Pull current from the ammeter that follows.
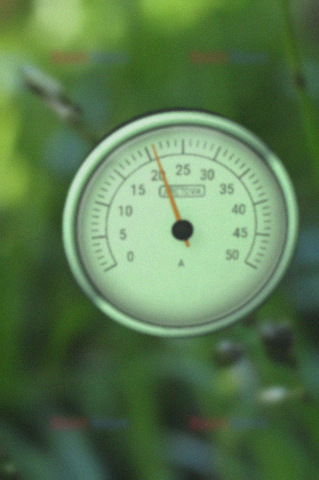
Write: 21 A
